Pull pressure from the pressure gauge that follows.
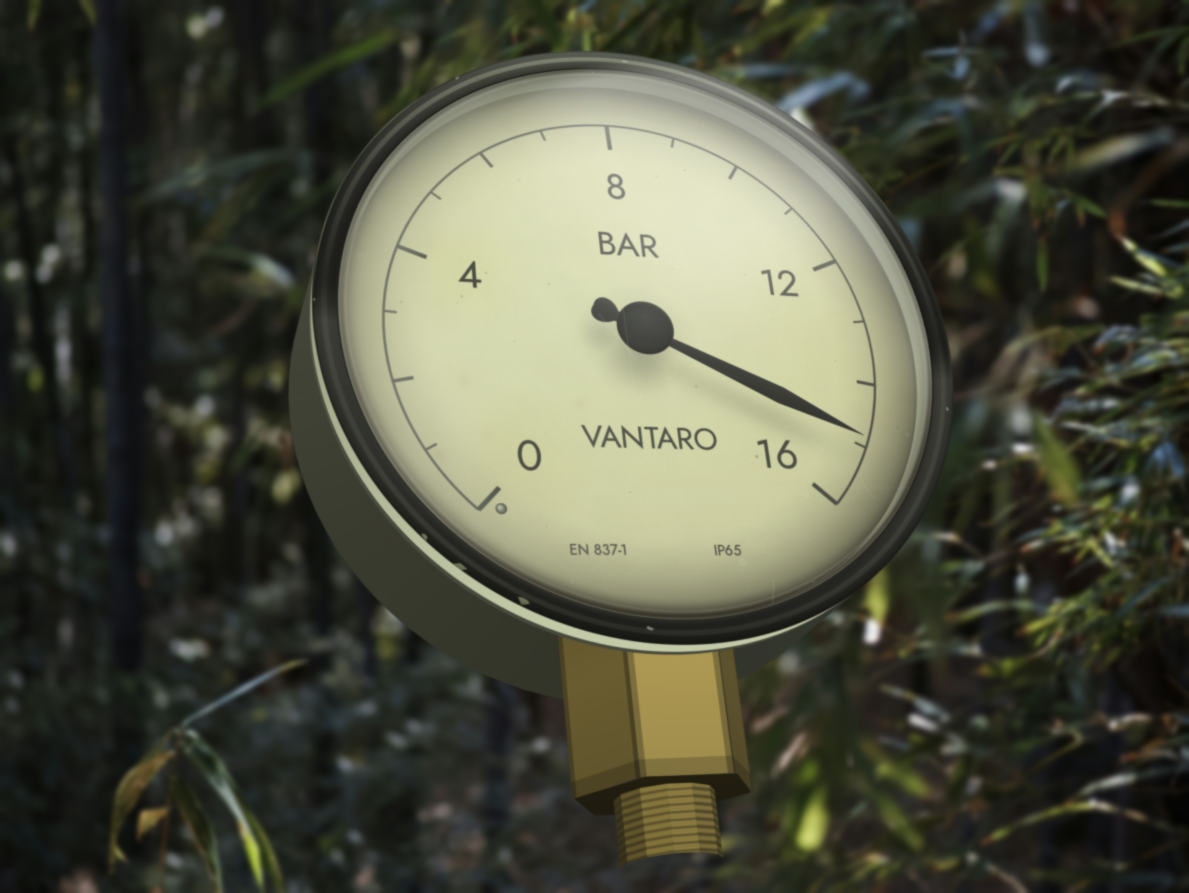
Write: 15 bar
